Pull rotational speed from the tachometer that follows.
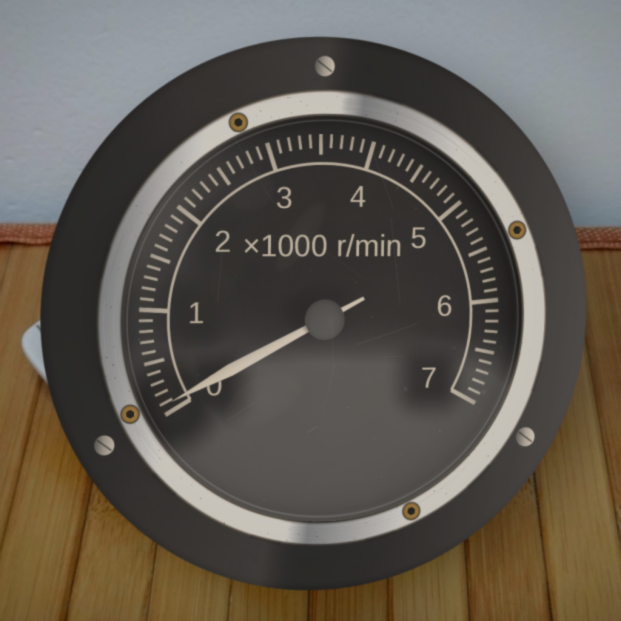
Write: 100 rpm
